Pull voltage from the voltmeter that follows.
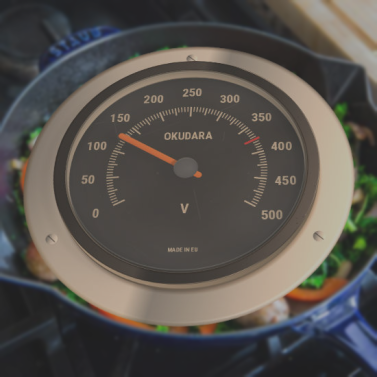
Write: 125 V
